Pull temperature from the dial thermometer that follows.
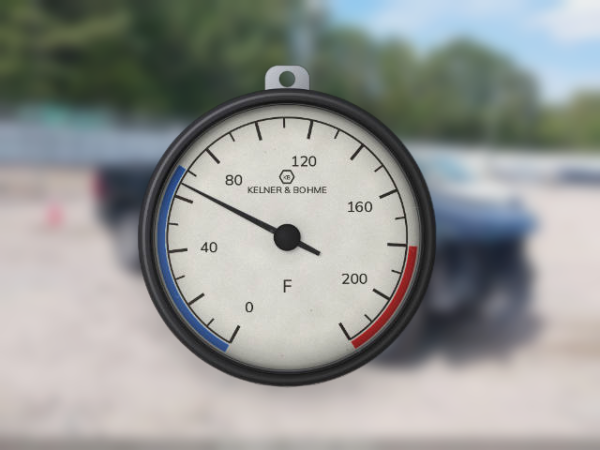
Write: 65 °F
